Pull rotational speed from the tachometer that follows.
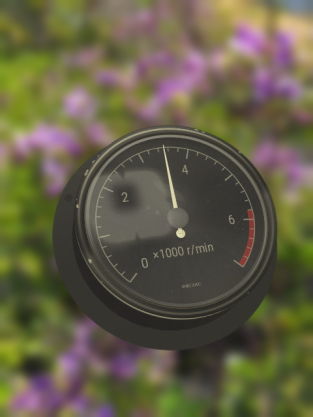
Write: 3500 rpm
